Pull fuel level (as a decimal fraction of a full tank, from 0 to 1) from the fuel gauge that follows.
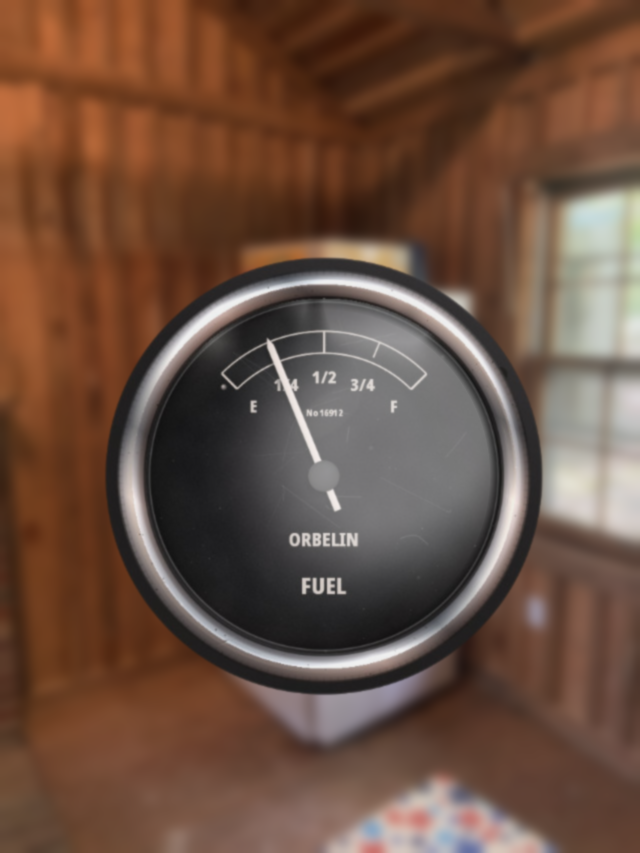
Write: 0.25
